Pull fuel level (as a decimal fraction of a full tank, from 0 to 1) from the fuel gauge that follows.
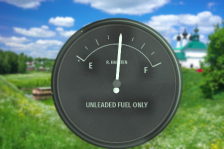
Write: 0.5
